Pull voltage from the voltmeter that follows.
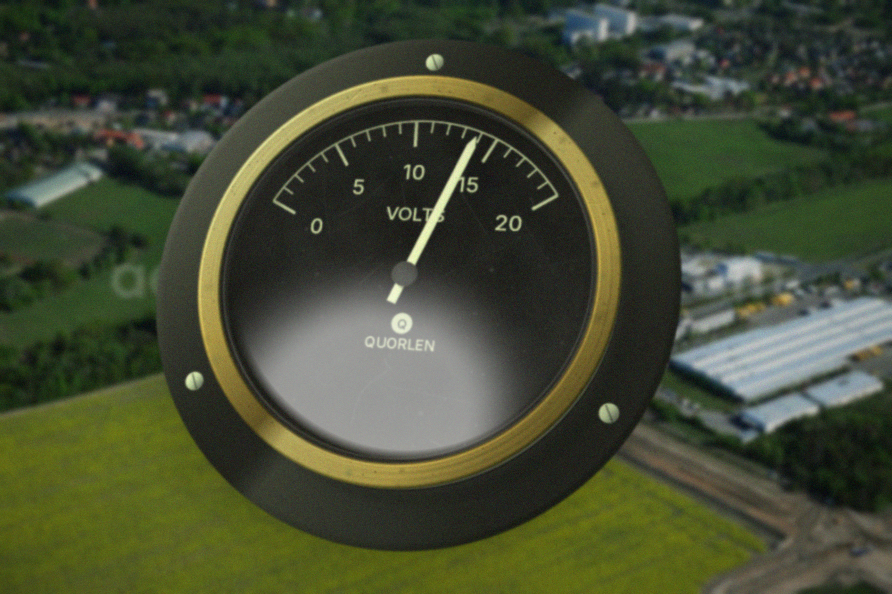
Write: 14 V
